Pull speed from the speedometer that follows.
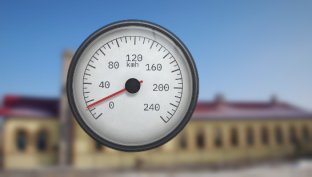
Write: 15 km/h
